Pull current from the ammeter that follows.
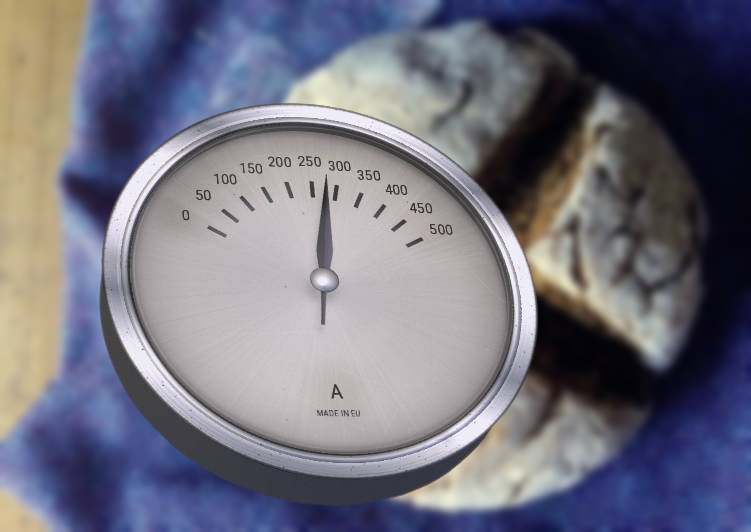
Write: 275 A
